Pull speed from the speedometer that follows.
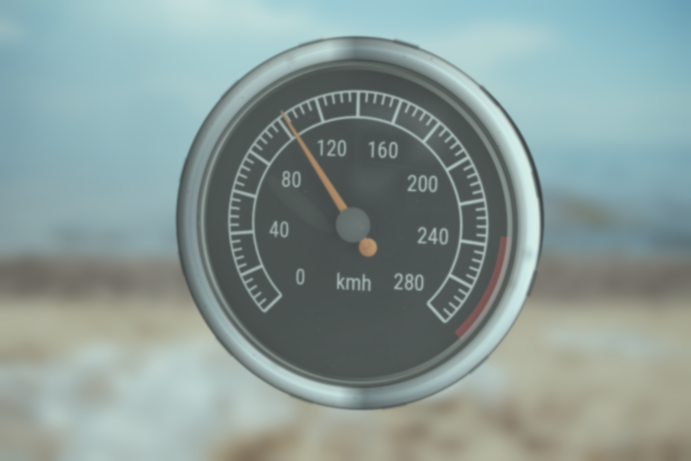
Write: 104 km/h
